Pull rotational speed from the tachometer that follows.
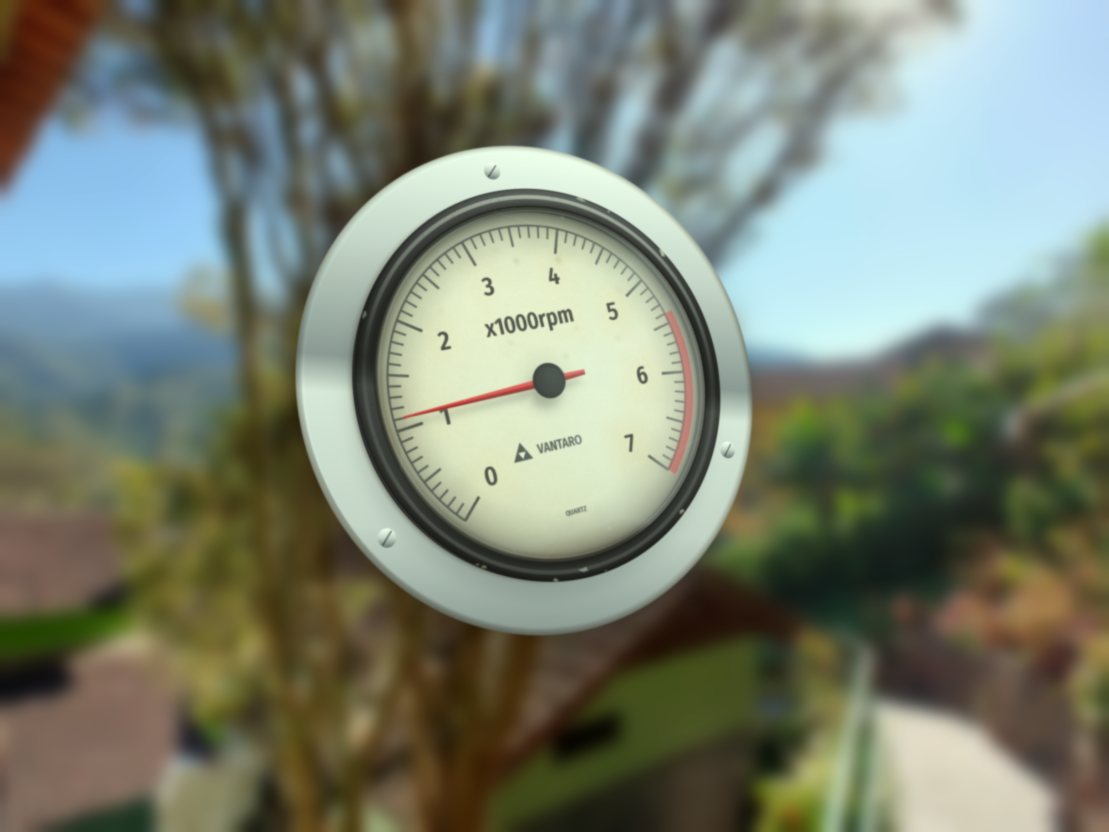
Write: 1100 rpm
